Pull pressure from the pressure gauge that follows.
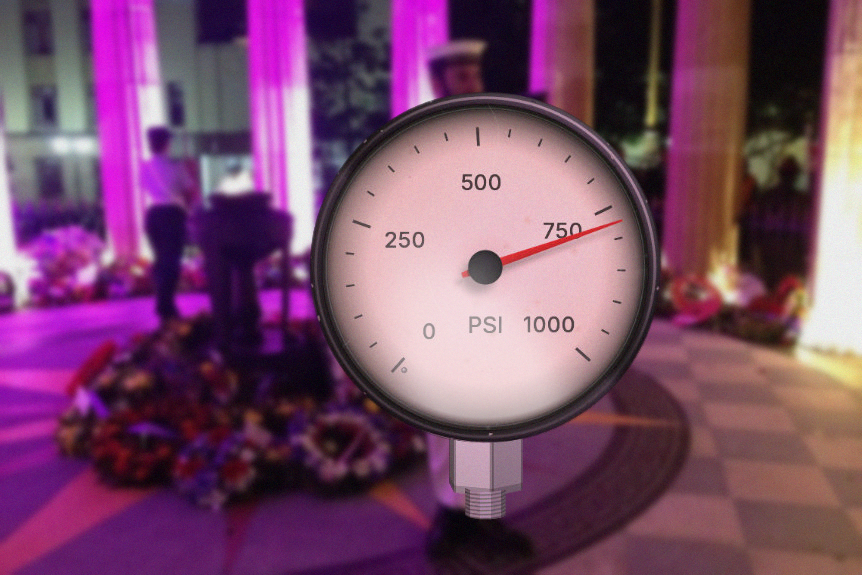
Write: 775 psi
